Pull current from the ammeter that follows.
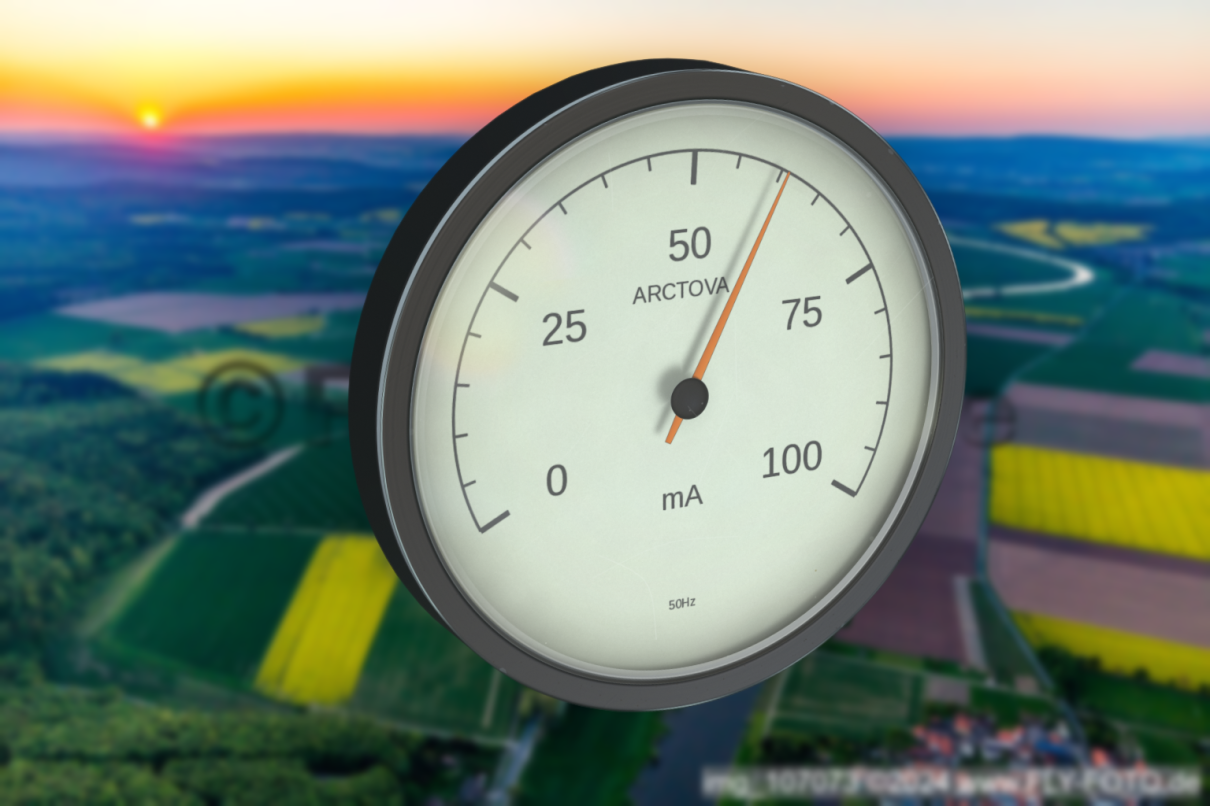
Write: 60 mA
